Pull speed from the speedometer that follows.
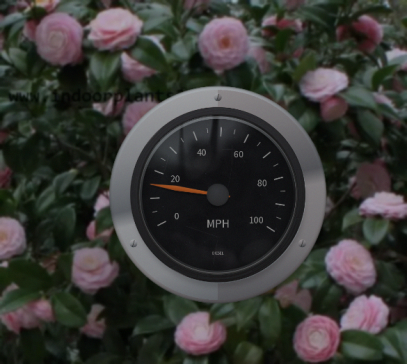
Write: 15 mph
